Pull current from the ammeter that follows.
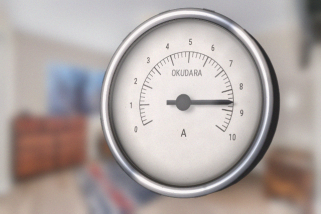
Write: 8.6 A
